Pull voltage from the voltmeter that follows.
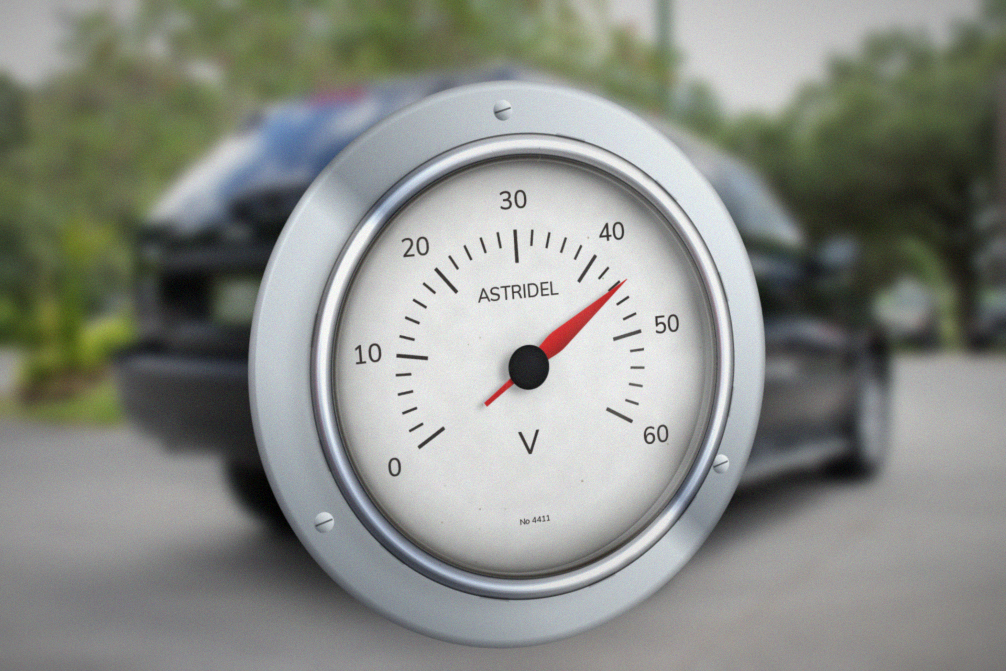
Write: 44 V
